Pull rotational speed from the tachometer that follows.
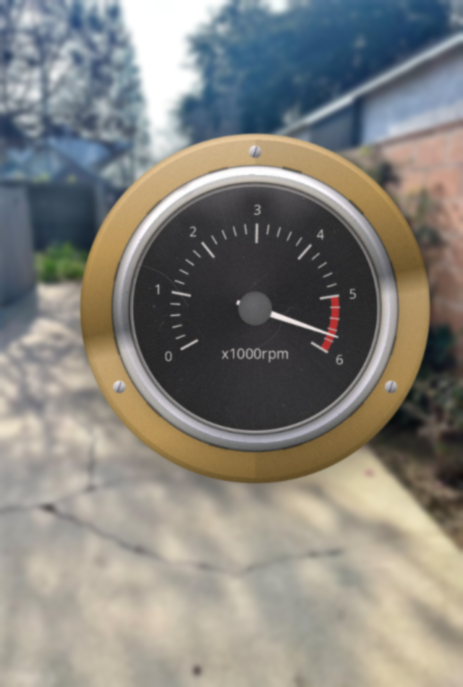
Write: 5700 rpm
